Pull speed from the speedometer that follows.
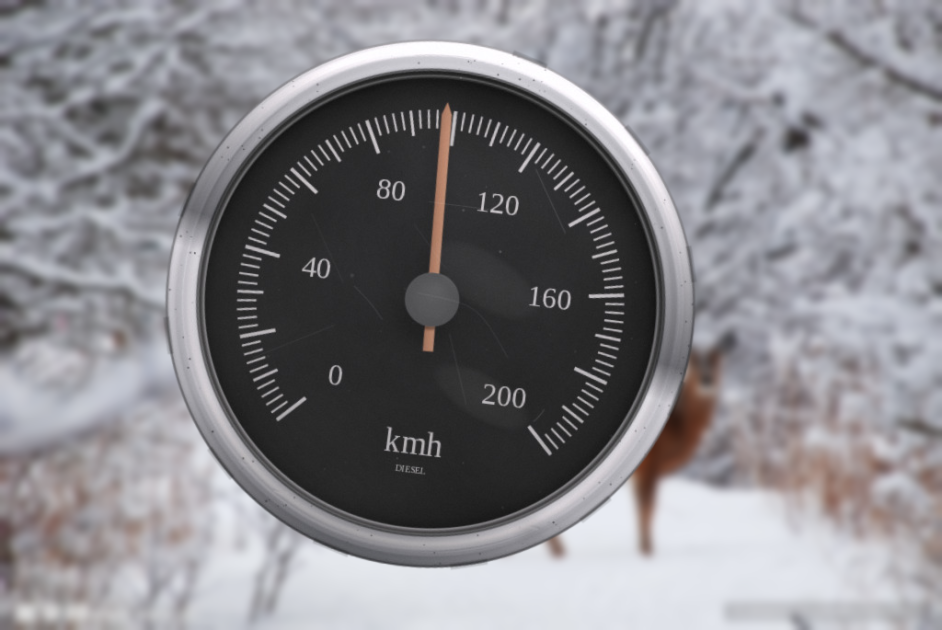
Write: 98 km/h
